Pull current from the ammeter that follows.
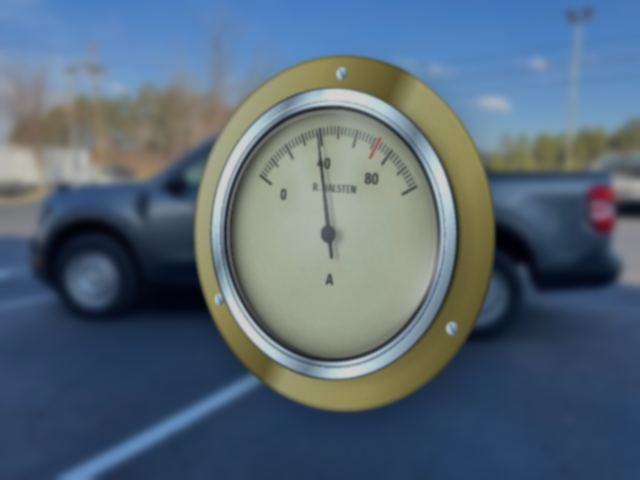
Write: 40 A
